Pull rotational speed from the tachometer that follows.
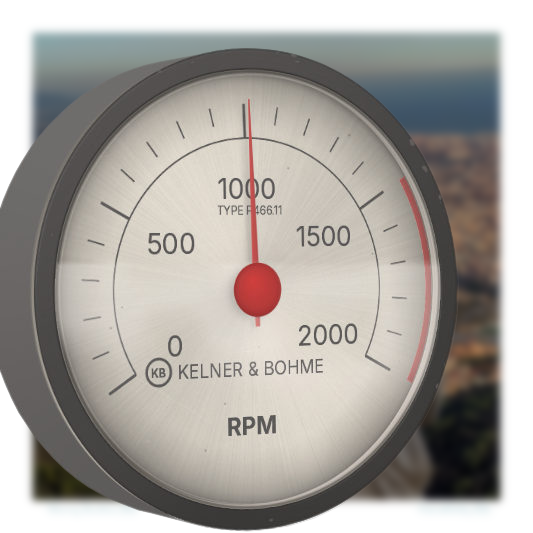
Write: 1000 rpm
